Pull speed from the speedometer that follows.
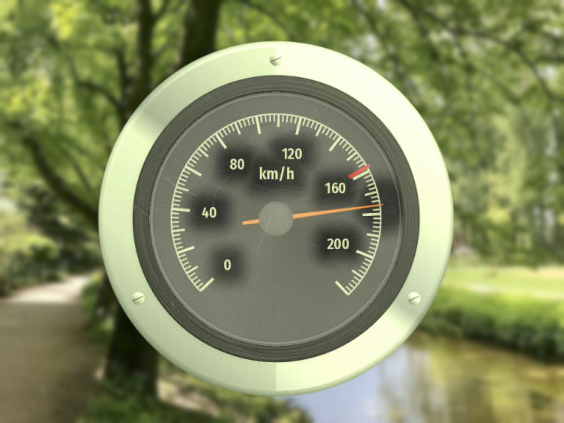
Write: 176 km/h
